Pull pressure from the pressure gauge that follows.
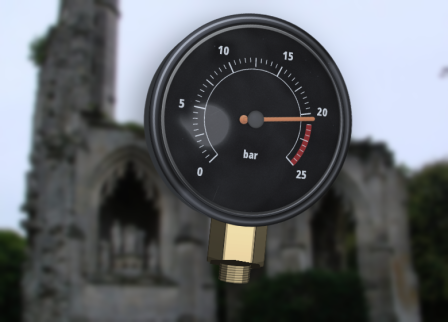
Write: 20.5 bar
